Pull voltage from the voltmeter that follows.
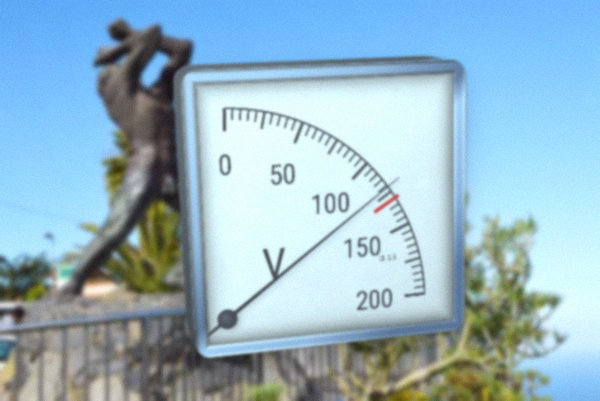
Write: 120 V
